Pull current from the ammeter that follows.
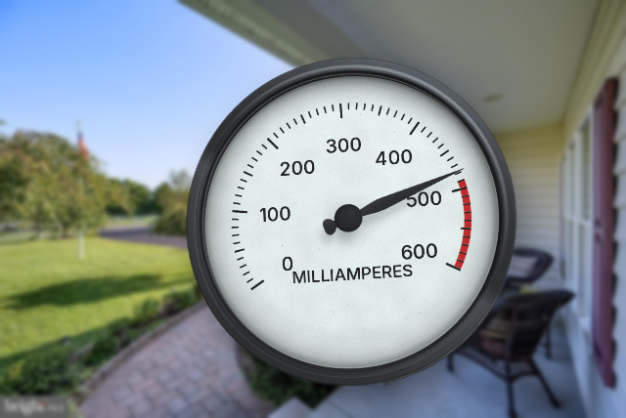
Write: 480 mA
